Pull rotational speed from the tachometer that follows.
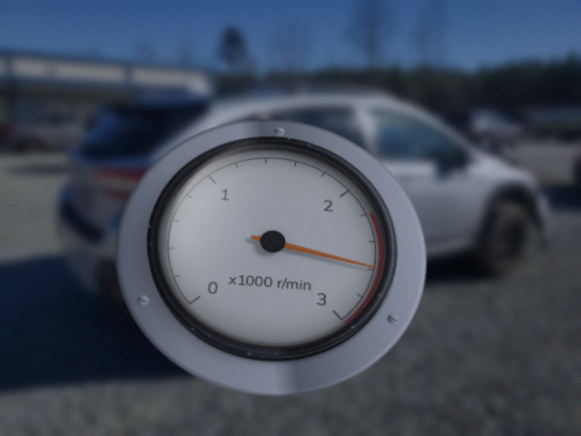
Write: 2600 rpm
